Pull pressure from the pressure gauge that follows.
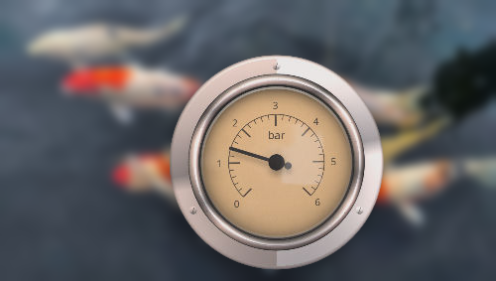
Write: 1.4 bar
